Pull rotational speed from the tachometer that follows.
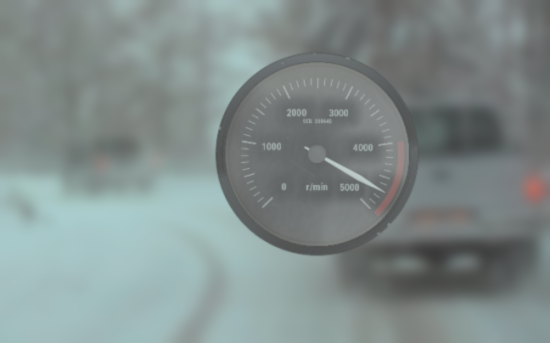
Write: 4700 rpm
